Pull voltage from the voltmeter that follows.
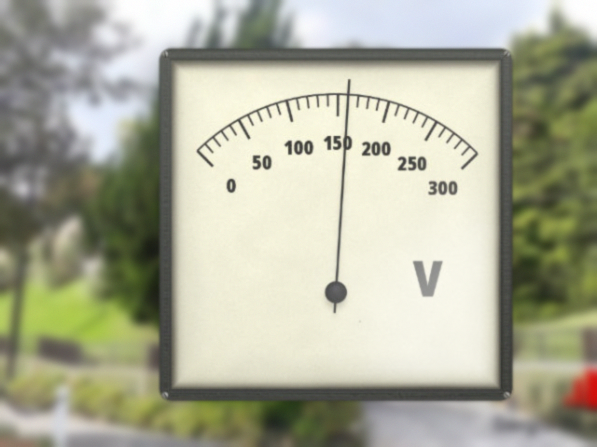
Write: 160 V
